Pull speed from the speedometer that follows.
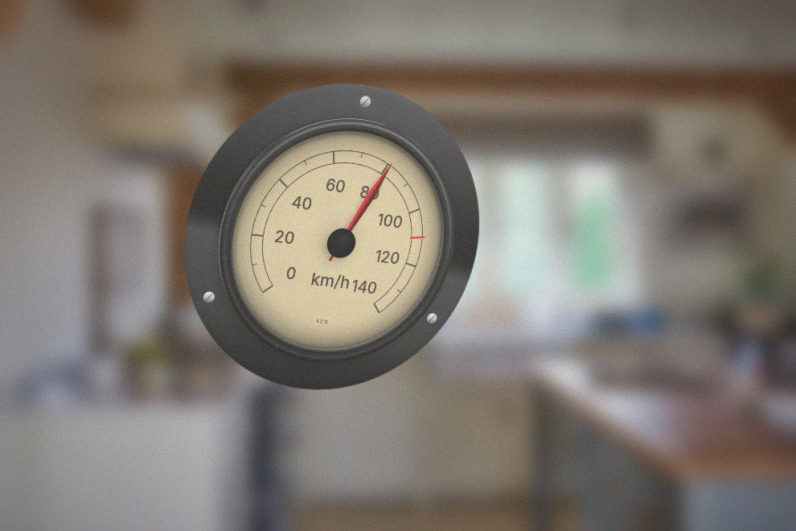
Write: 80 km/h
